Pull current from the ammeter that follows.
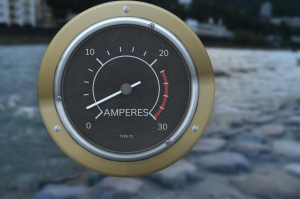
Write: 2 A
